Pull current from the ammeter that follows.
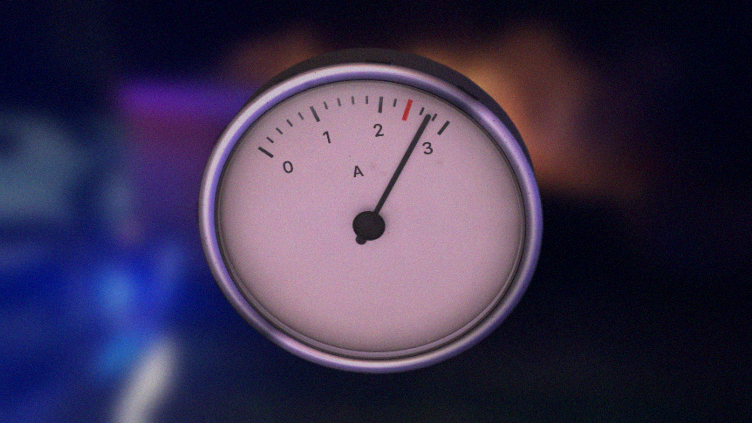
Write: 2.7 A
